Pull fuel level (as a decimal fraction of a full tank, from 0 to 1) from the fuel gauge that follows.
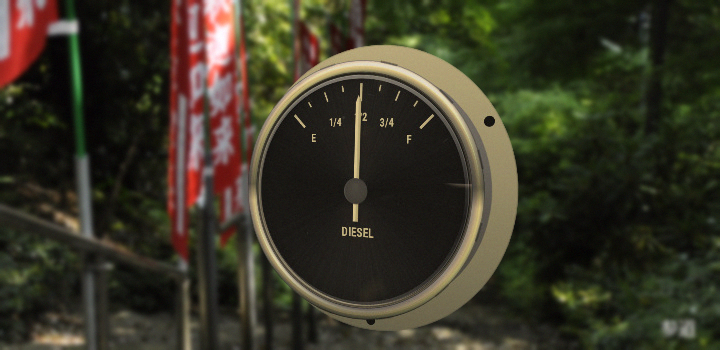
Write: 0.5
